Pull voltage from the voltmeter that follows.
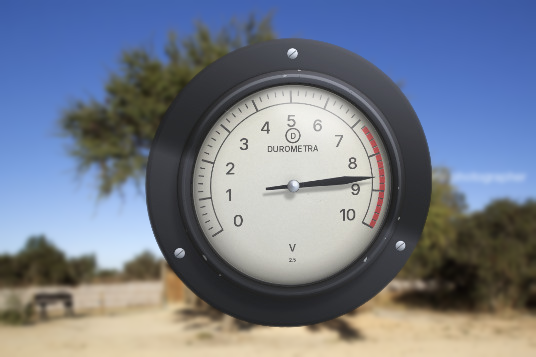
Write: 8.6 V
